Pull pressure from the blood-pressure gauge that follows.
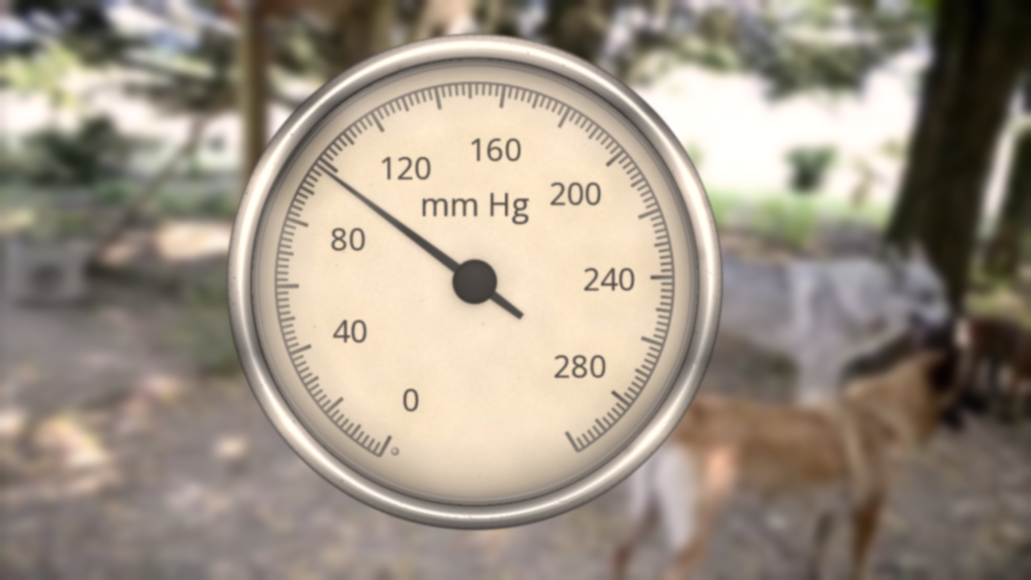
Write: 98 mmHg
